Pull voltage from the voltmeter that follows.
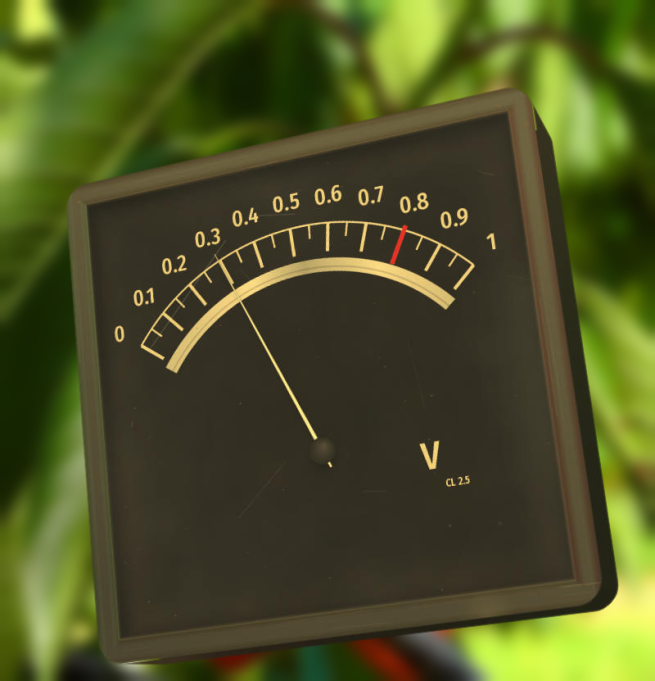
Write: 0.3 V
